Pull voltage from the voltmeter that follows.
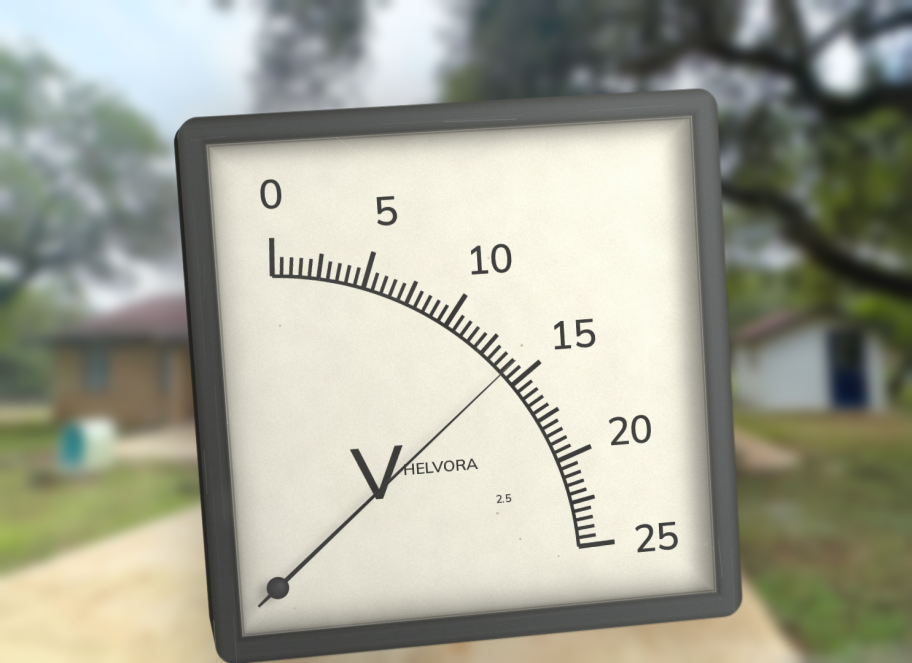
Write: 14 V
